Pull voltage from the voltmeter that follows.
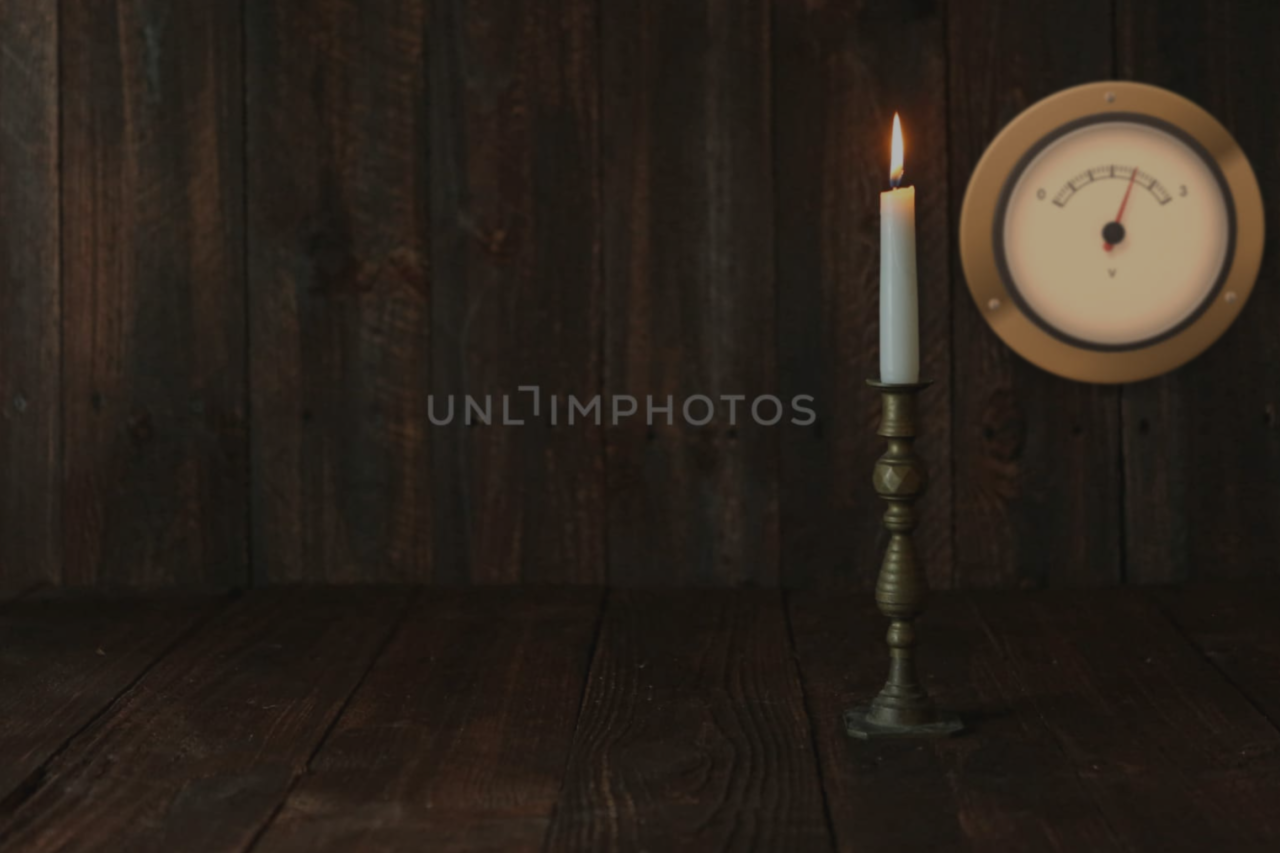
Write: 2 V
